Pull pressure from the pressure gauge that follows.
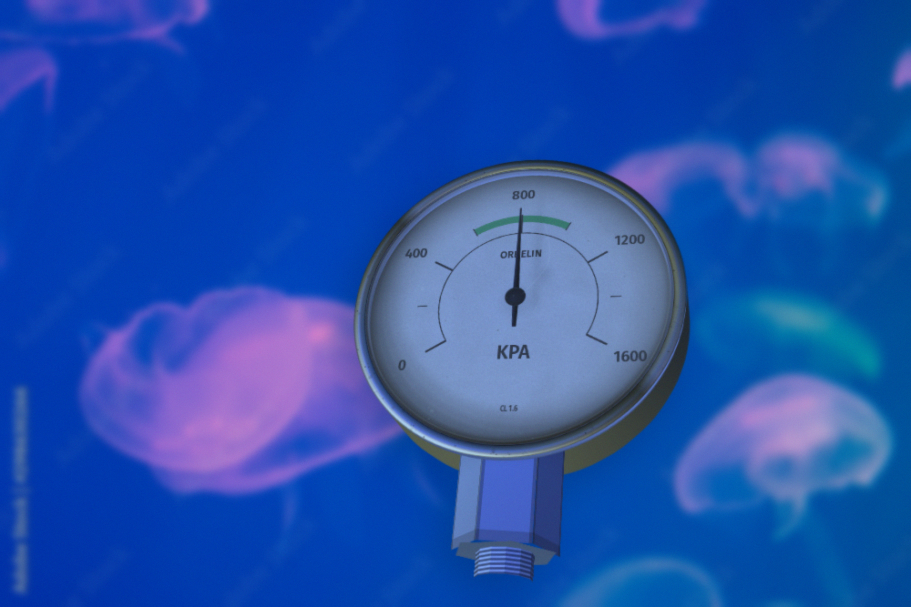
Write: 800 kPa
